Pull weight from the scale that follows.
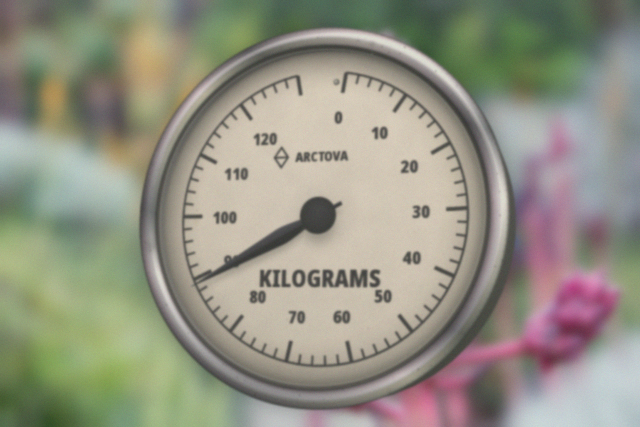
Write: 89 kg
